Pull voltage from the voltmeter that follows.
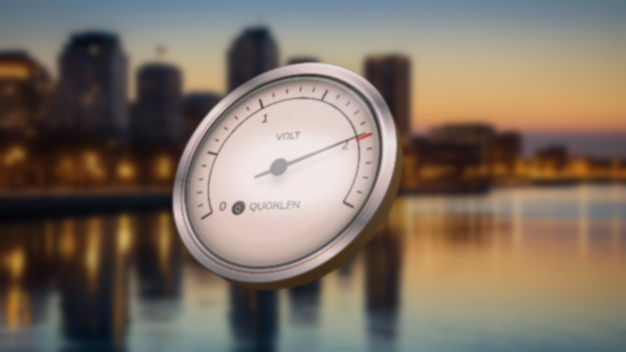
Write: 2 V
